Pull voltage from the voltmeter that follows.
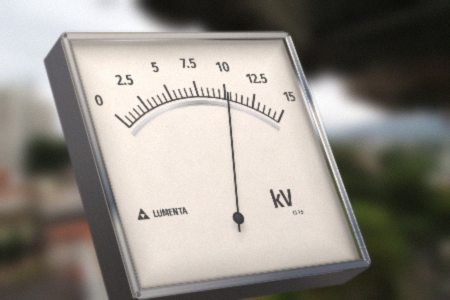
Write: 10 kV
